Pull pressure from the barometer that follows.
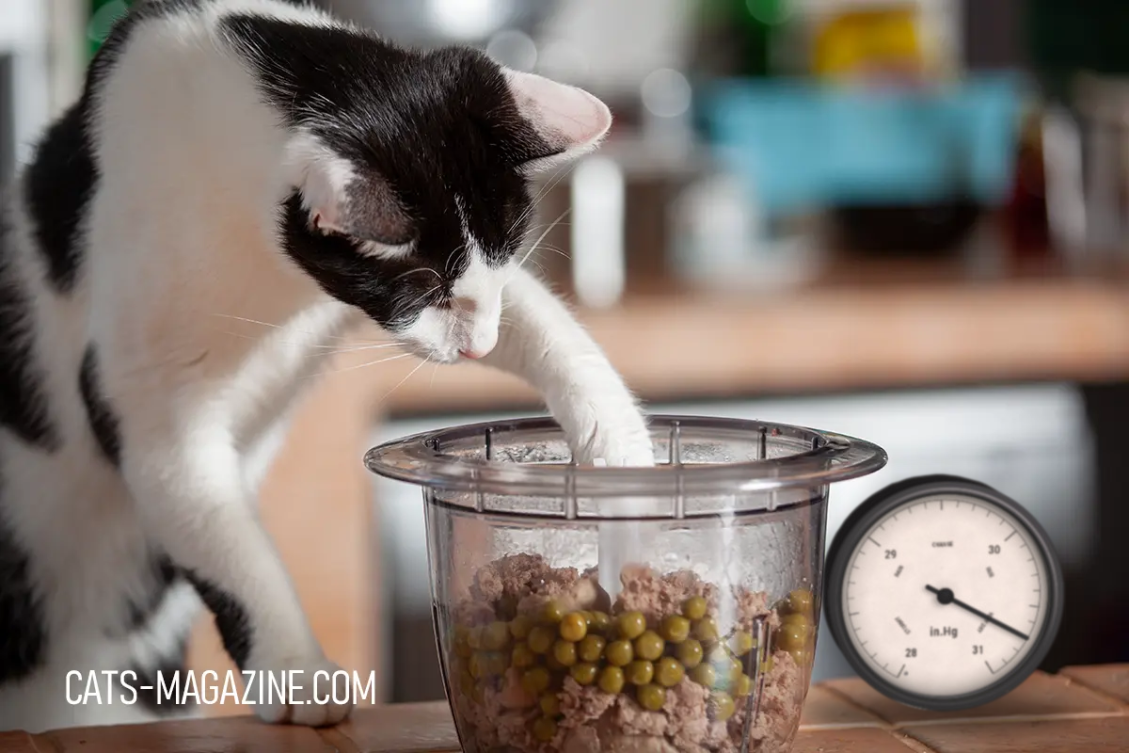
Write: 30.7 inHg
